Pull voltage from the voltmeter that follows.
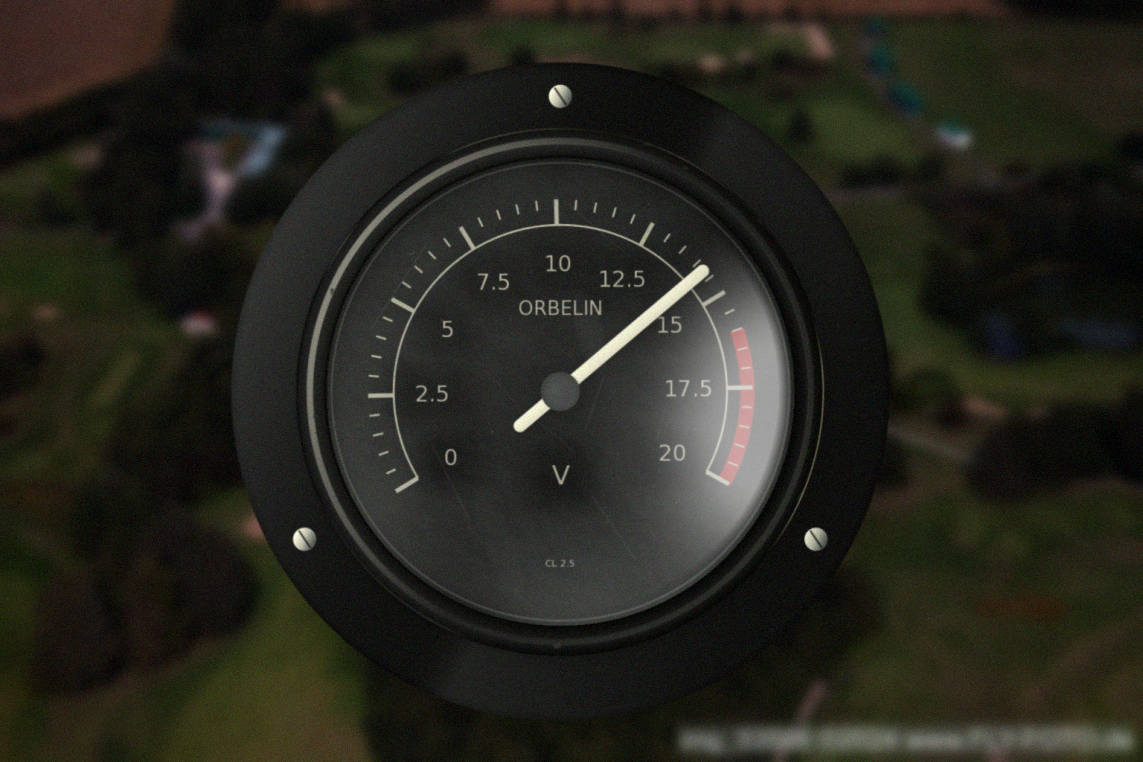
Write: 14.25 V
